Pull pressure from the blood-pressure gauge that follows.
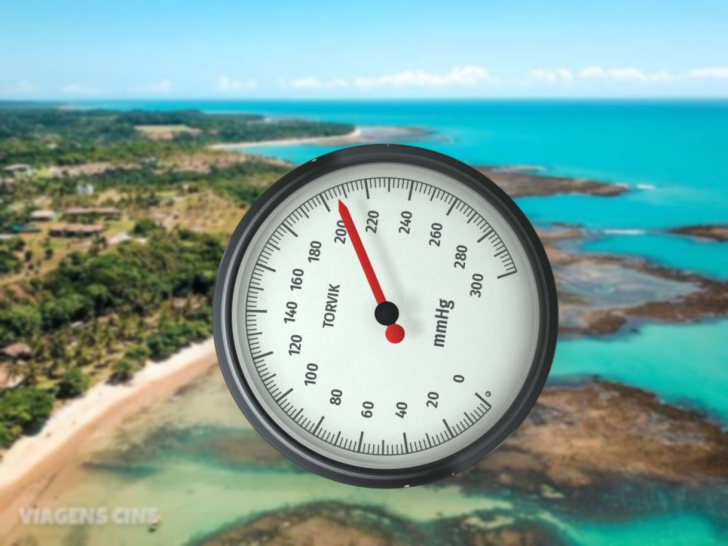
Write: 206 mmHg
